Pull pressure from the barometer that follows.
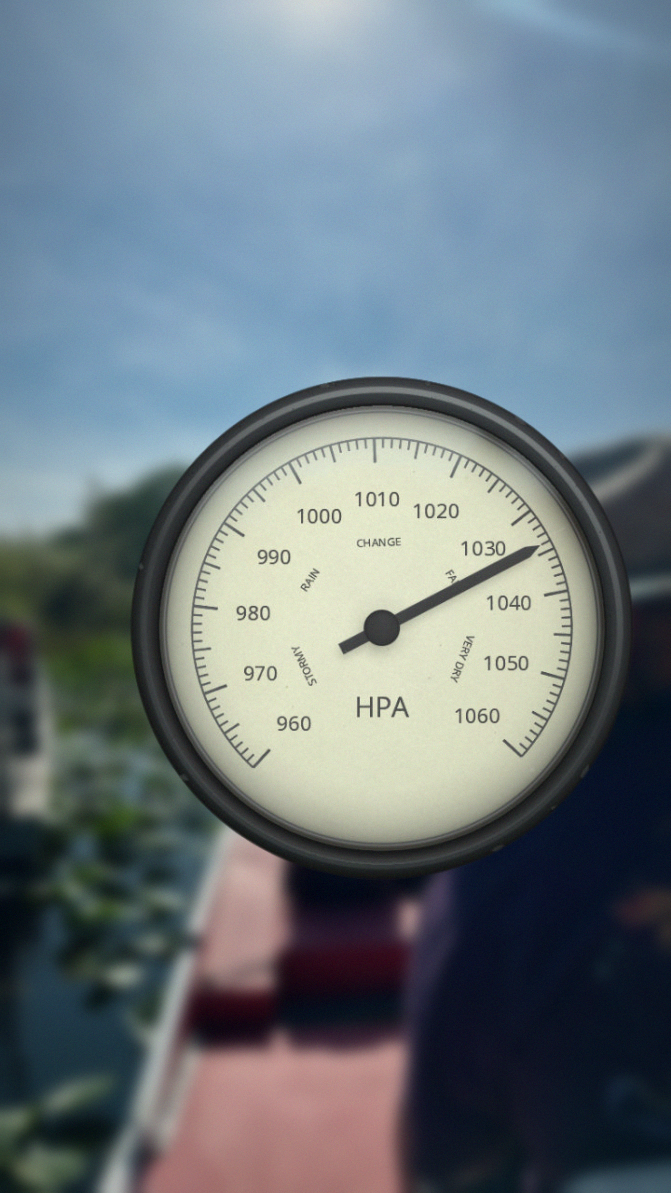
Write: 1034 hPa
